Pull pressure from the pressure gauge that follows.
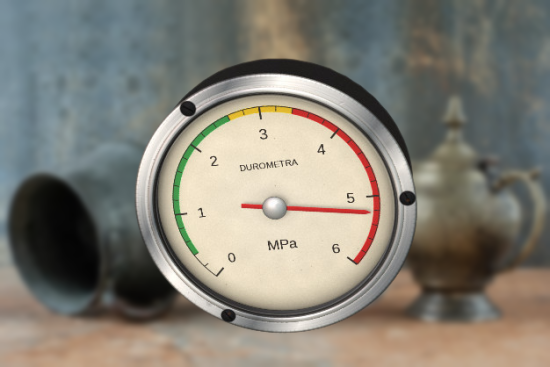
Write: 5.2 MPa
